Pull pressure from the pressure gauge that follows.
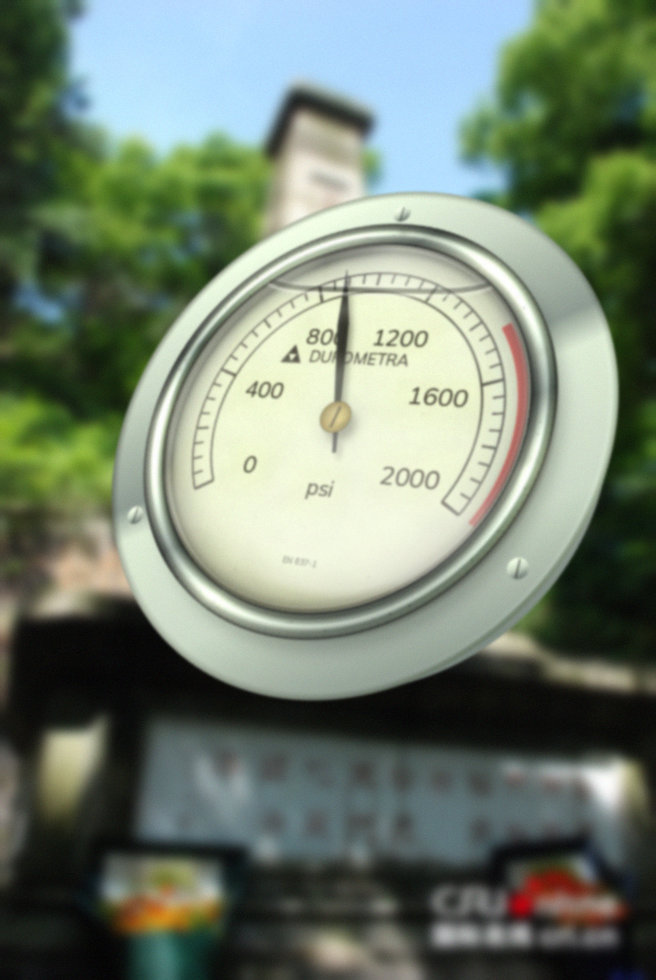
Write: 900 psi
